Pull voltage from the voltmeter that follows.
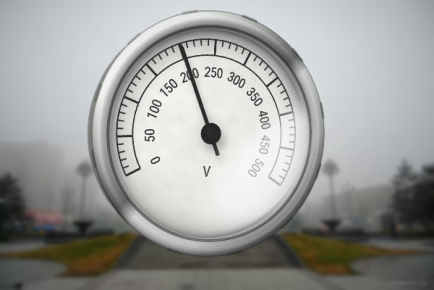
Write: 200 V
